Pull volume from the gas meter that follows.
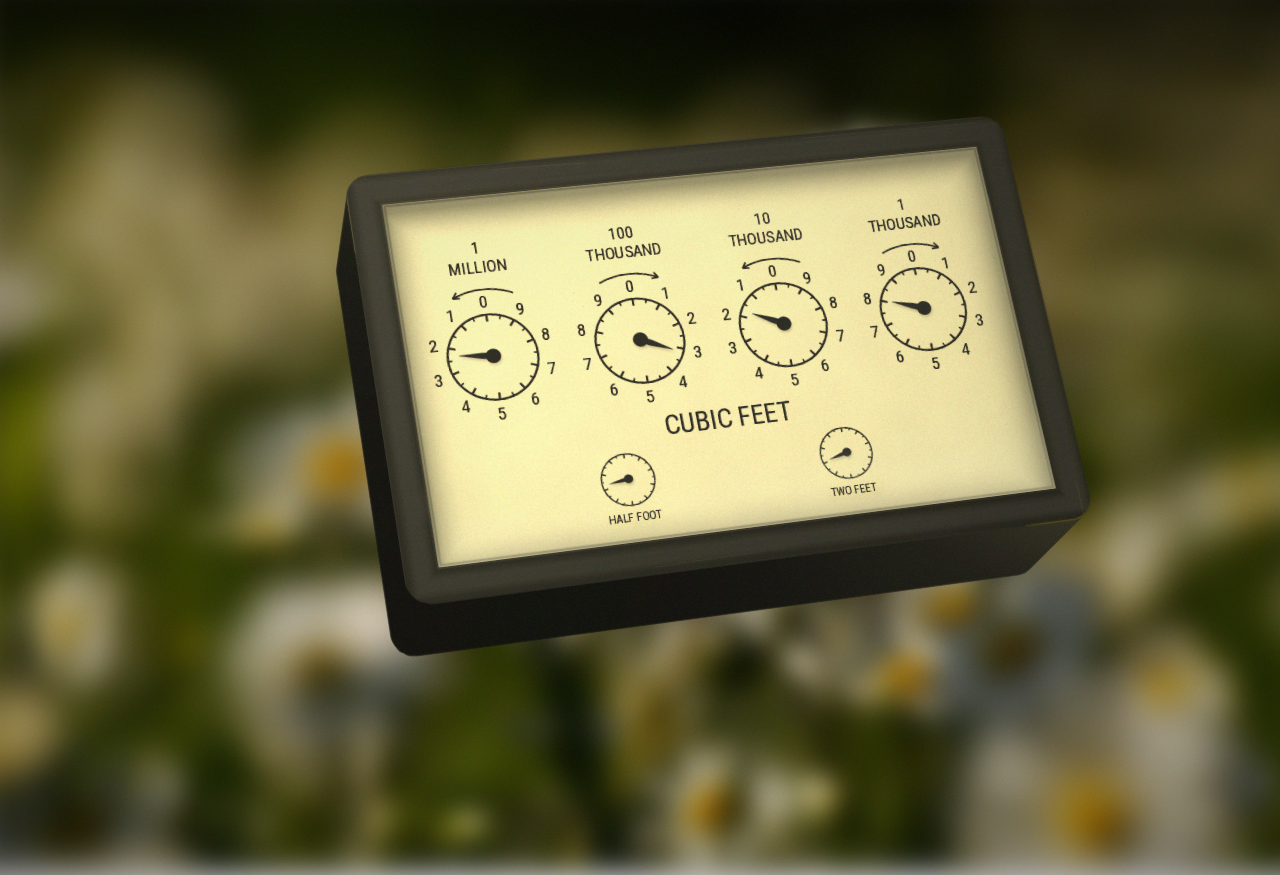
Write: 231800 ft³
